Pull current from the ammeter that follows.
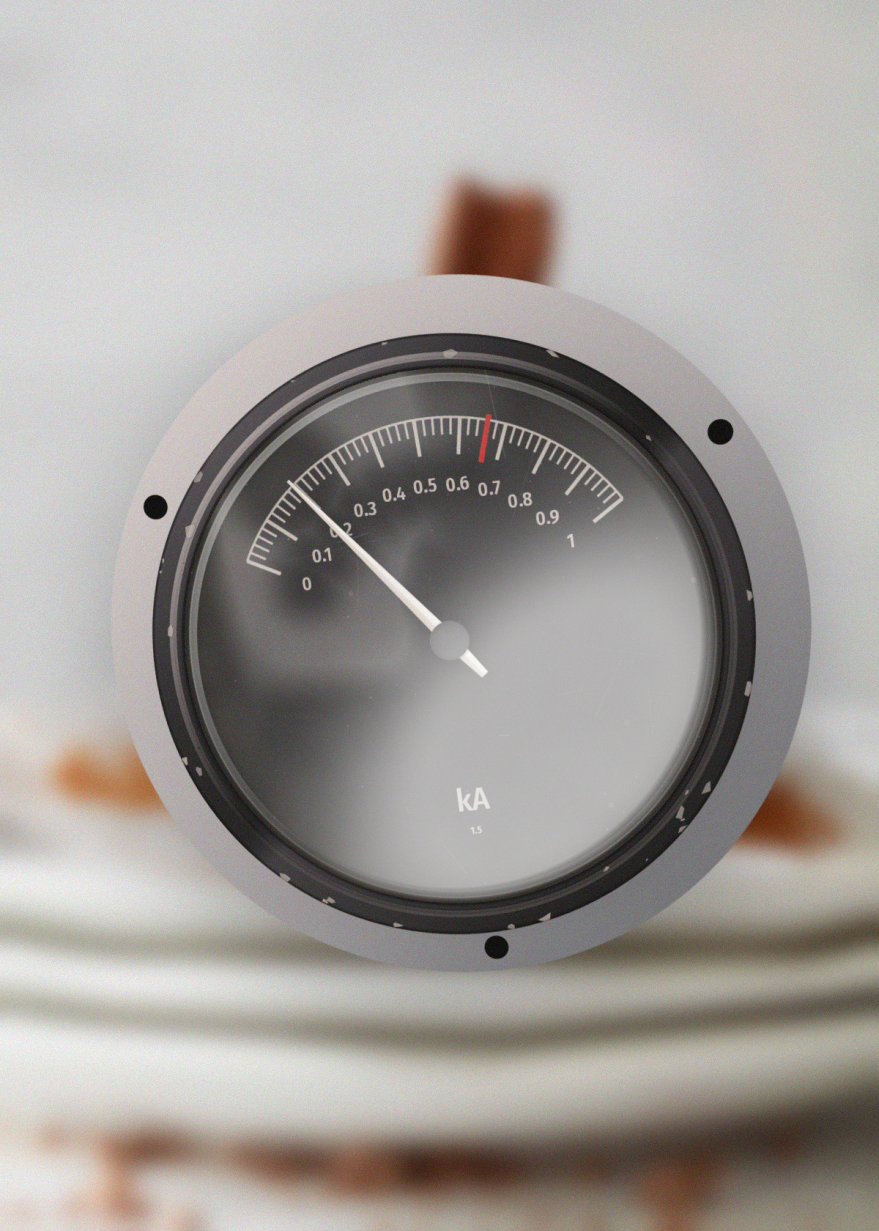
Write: 0.2 kA
